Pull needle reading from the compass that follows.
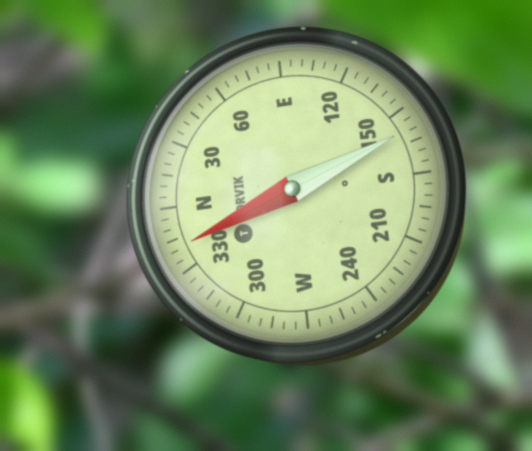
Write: 340 °
